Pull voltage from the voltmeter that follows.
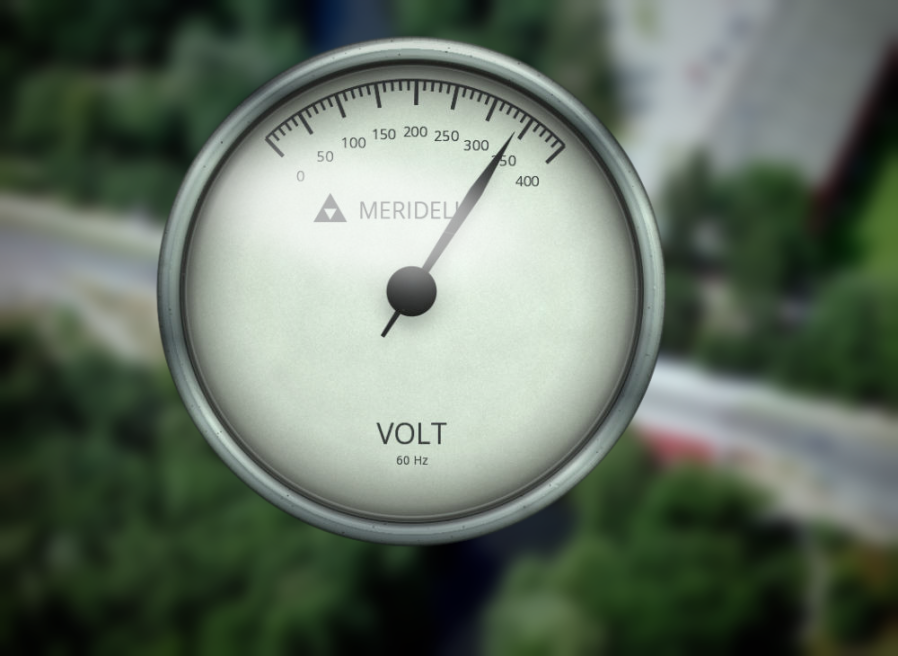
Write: 340 V
